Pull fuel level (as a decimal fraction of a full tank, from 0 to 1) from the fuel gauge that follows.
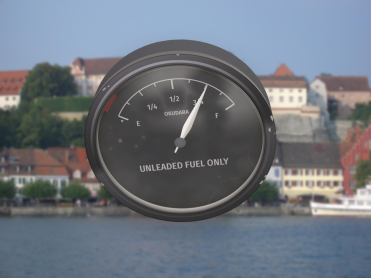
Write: 0.75
